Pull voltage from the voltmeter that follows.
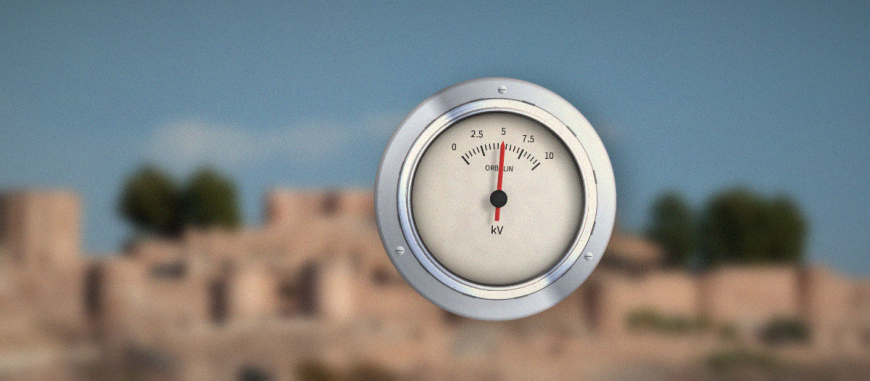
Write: 5 kV
